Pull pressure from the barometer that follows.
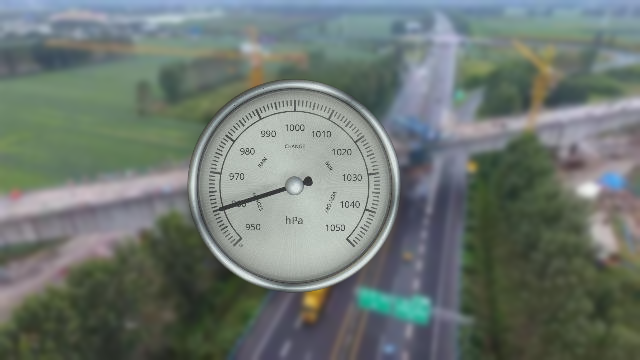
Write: 960 hPa
